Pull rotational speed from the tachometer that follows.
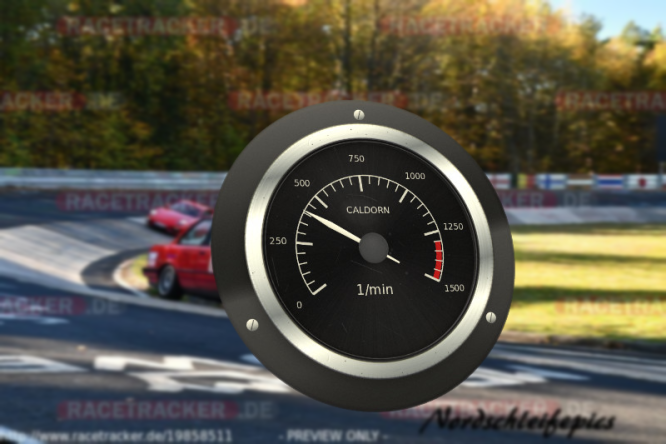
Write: 400 rpm
